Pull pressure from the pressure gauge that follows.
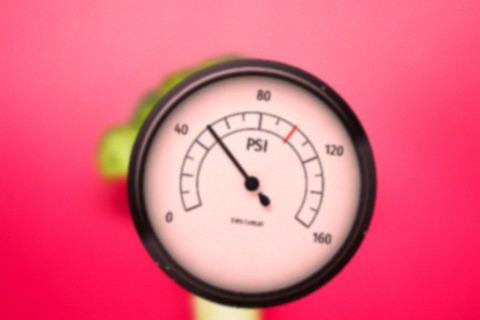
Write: 50 psi
